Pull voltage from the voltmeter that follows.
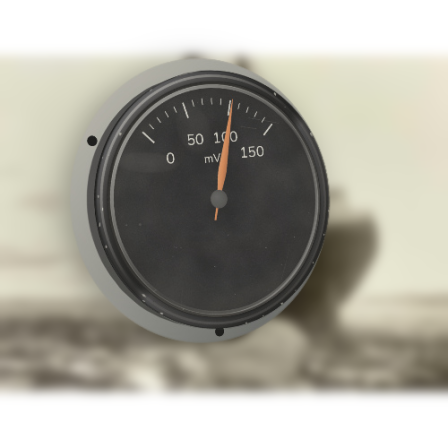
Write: 100 mV
